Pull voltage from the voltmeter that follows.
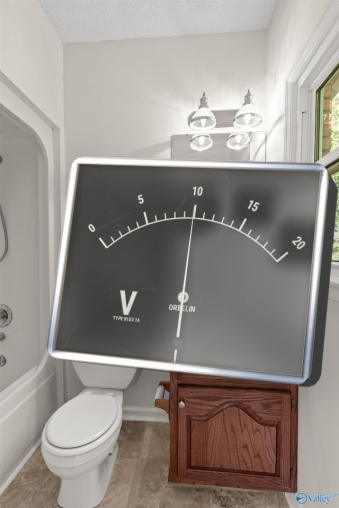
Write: 10 V
